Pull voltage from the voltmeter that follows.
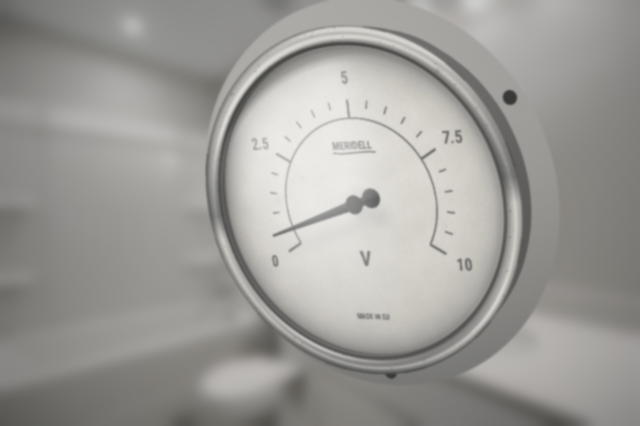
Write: 0.5 V
